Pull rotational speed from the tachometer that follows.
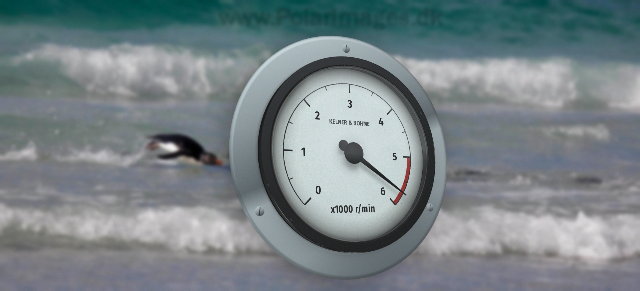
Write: 5750 rpm
